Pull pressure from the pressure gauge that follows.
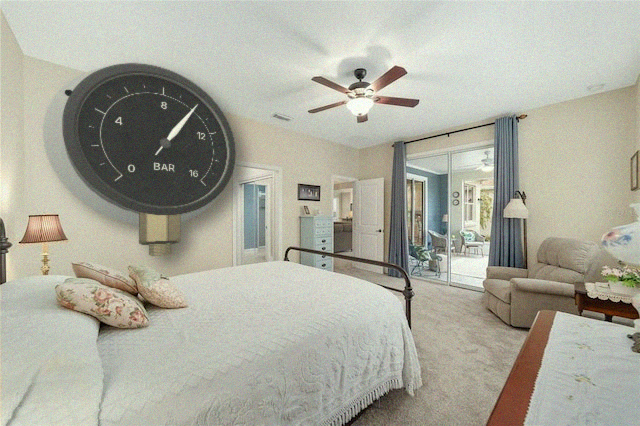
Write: 10 bar
